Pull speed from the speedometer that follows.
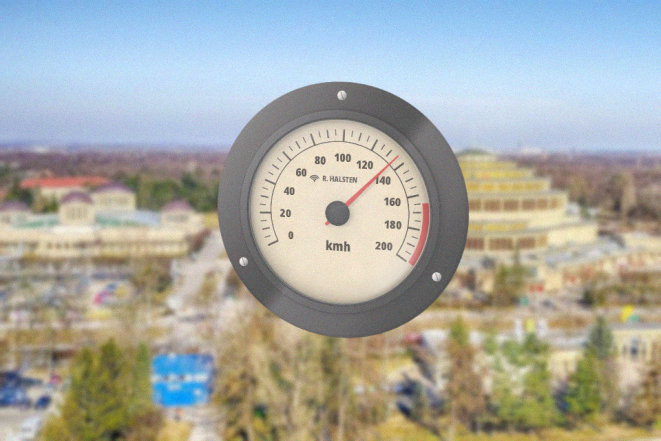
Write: 135 km/h
